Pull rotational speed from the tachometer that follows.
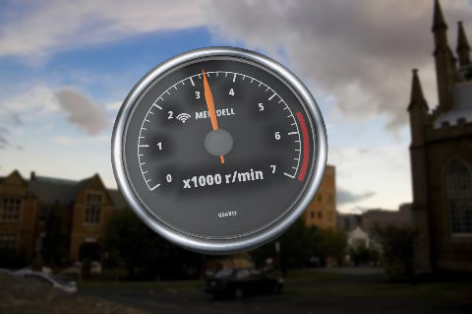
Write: 3300 rpm
